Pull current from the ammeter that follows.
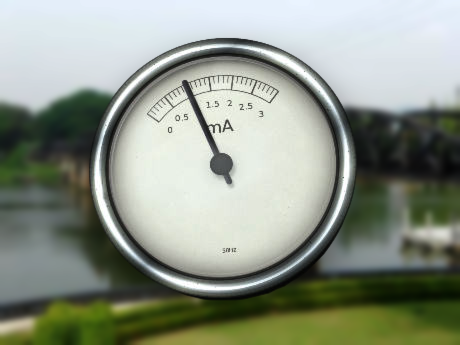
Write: 1 mA
